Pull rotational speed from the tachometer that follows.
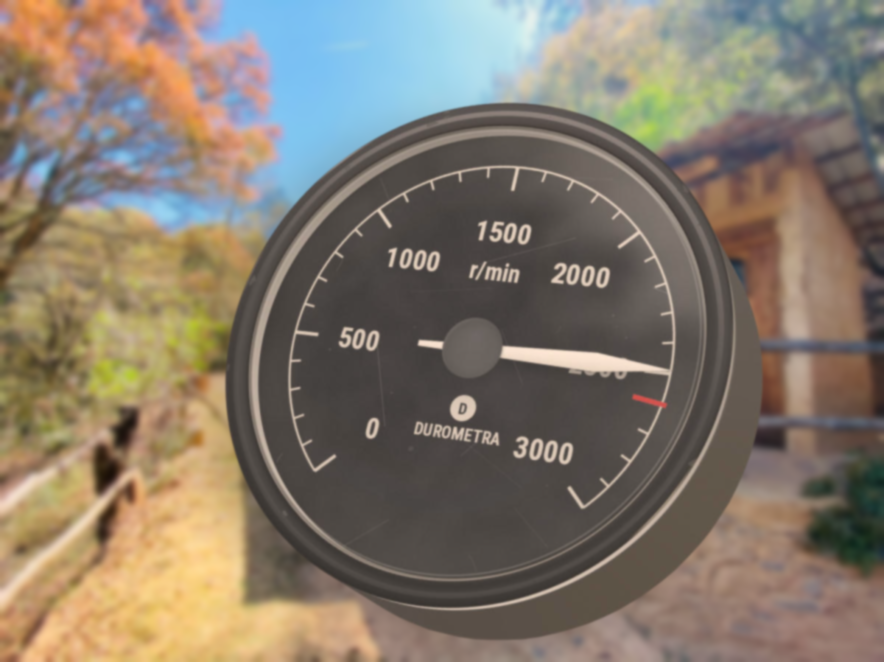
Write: 2500 rpm
